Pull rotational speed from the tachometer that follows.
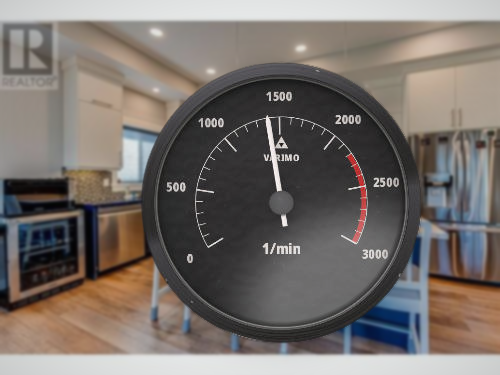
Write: 1400 rpm
